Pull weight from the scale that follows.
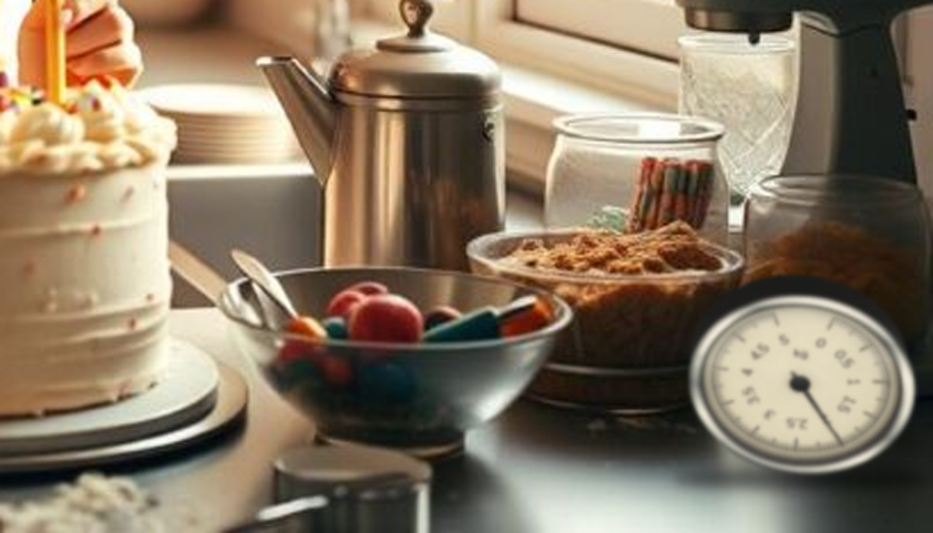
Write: 2 kg
